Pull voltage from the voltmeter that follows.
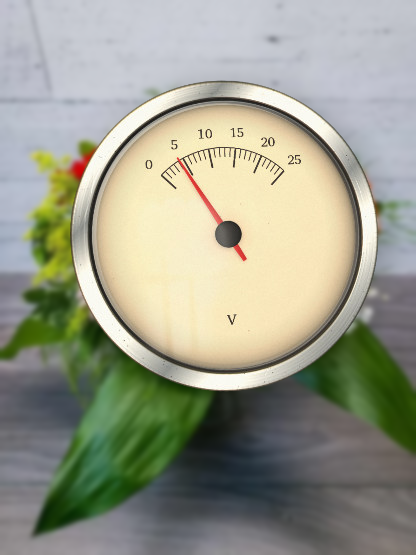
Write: 4 V
